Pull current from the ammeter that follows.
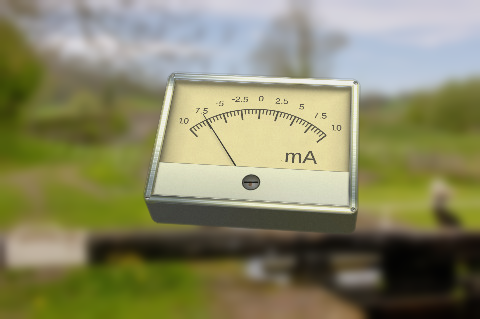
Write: -7.5 mA
